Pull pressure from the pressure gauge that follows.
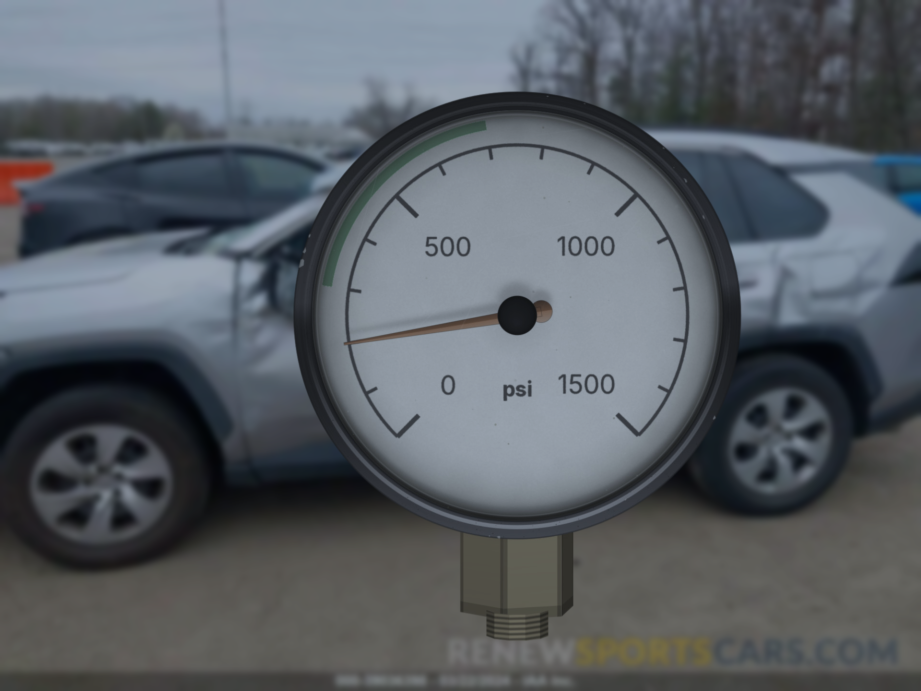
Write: 200 psi
